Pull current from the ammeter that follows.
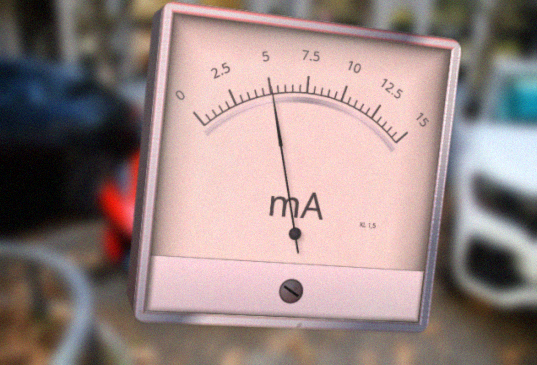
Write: 5 mA
